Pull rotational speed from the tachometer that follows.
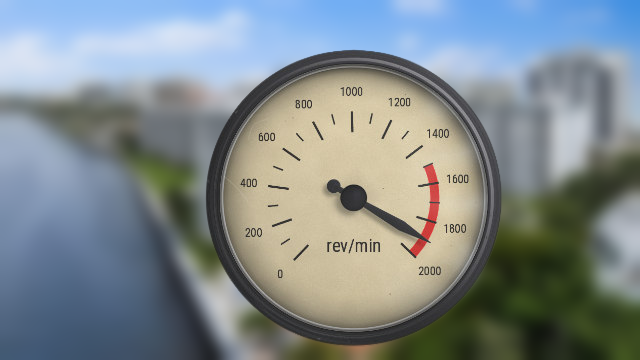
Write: 1900 rpm
